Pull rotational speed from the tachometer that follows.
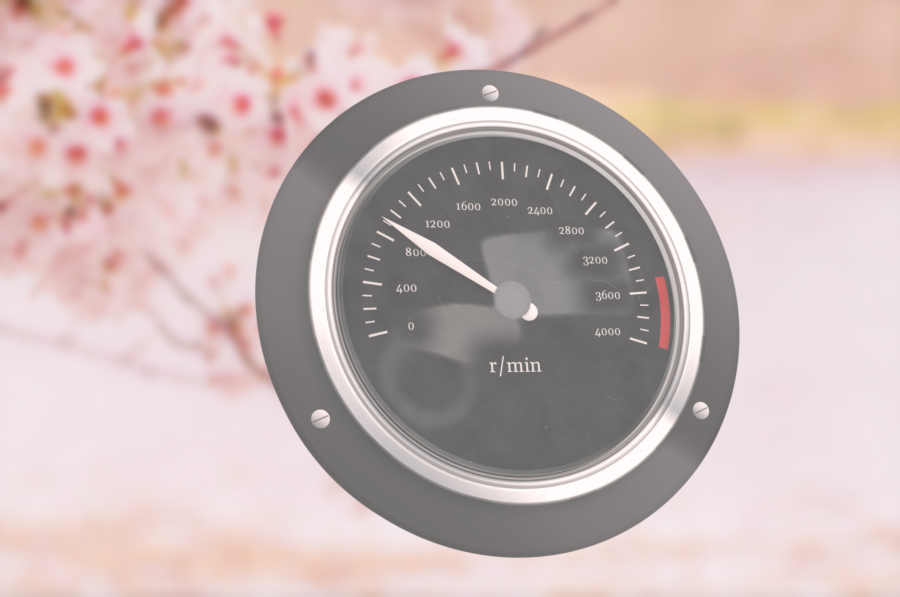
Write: 900 rpm
